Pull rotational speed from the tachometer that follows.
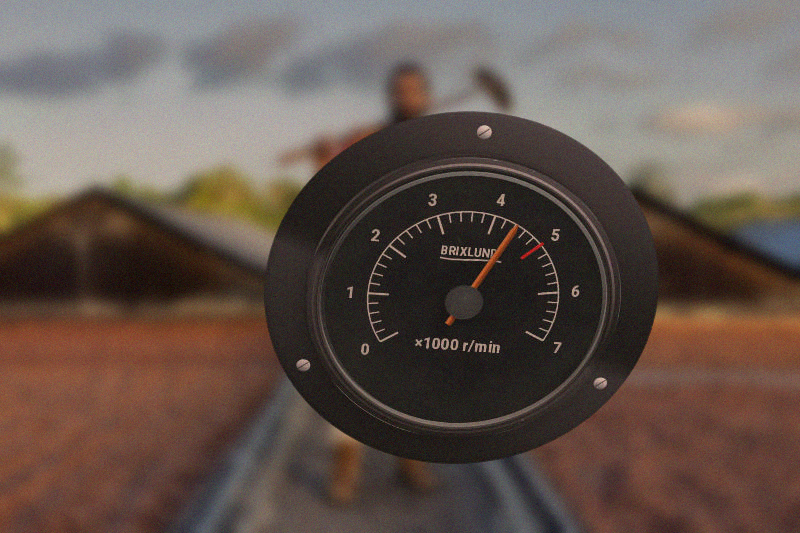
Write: 4400 rpm
